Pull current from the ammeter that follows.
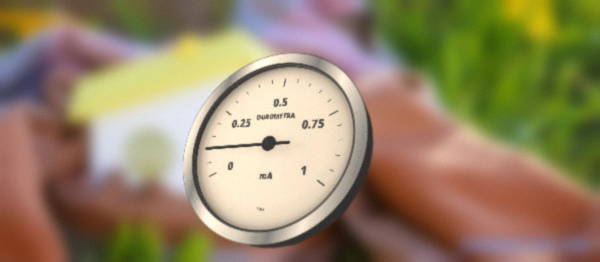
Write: 0.1 mA
